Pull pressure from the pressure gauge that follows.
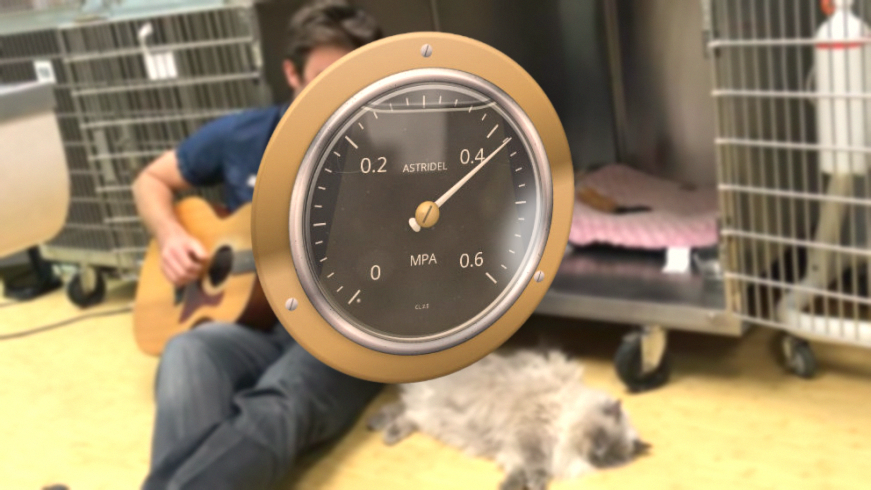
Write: 0.42 MPa
